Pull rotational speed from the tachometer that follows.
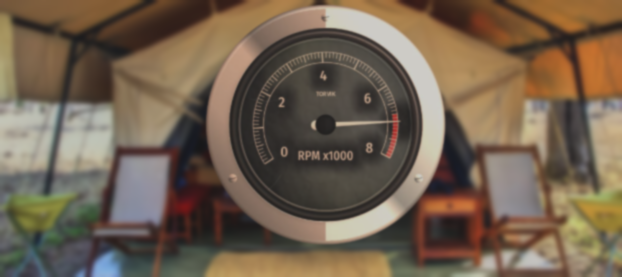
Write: 7000 rpm
